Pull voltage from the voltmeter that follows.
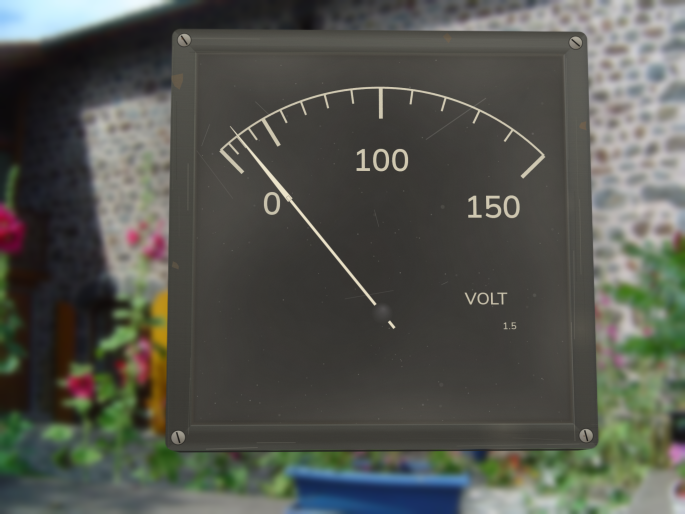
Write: 30 V
